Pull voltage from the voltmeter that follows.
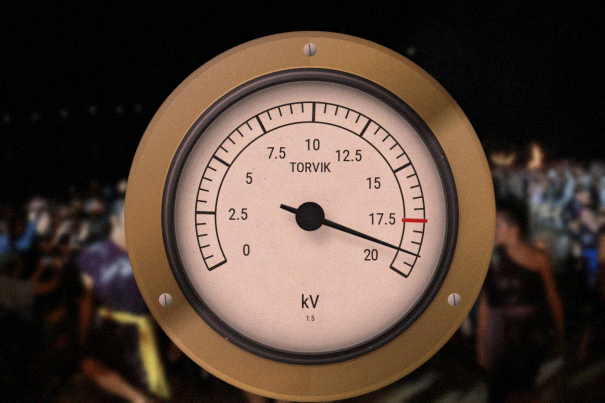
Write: 19 kV
